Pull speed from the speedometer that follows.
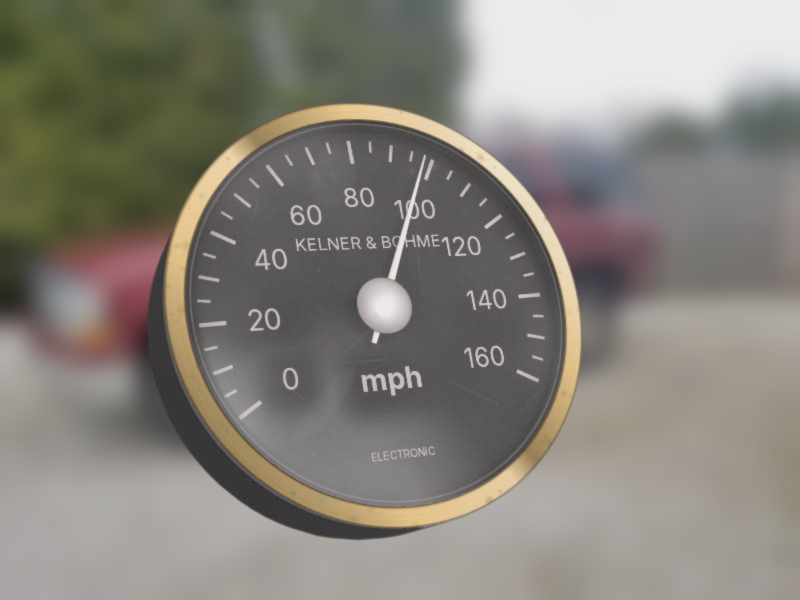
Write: 97.5 mph
